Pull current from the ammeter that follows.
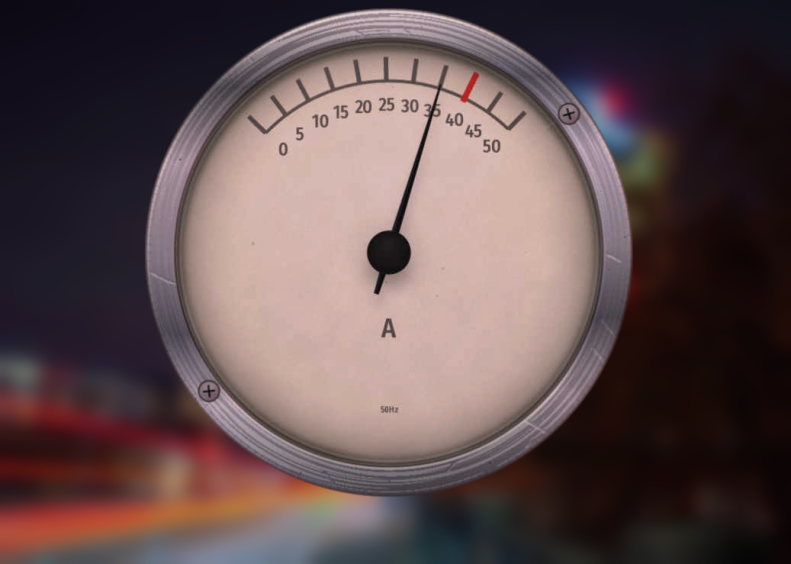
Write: 35 A
